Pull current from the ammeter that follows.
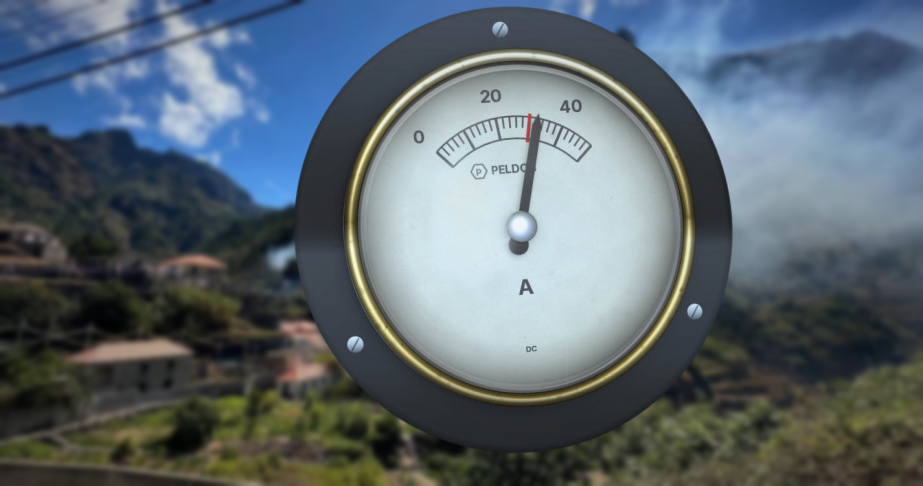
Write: 32 A
